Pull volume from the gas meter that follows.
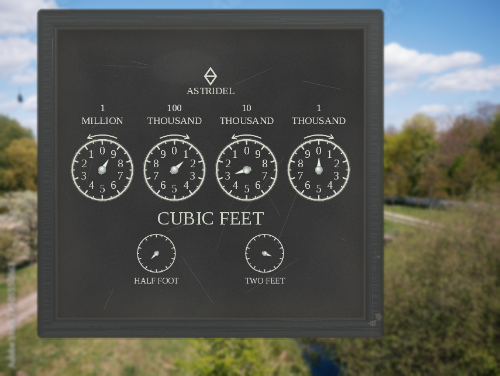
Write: 913000 ft³
